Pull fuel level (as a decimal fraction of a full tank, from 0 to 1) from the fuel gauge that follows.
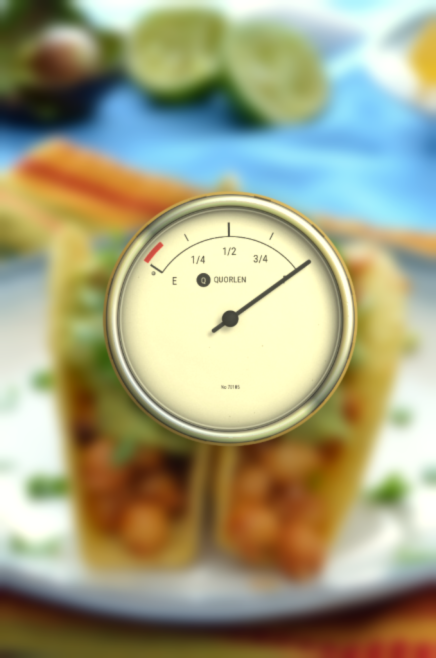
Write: 1
